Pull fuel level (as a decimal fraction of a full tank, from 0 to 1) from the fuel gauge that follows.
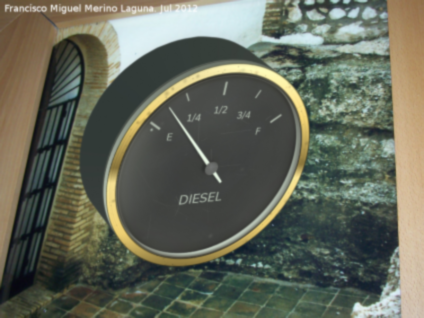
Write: 0.125
